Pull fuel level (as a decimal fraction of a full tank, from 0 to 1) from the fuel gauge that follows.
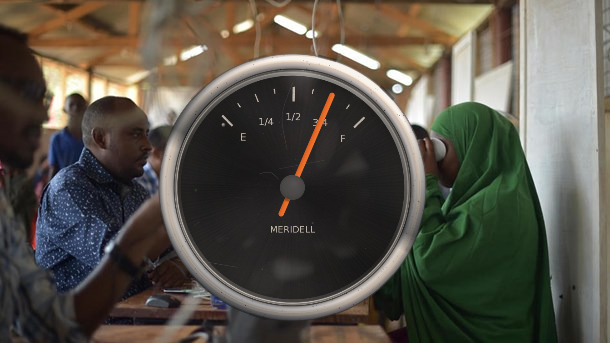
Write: 0.75
